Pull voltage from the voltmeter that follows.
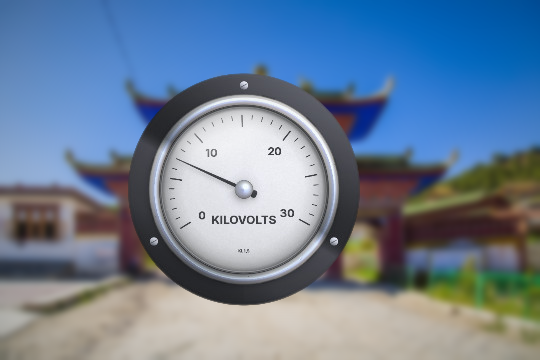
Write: 7 kV
